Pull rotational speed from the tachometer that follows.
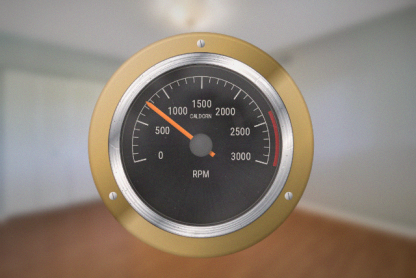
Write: 750 rpm
